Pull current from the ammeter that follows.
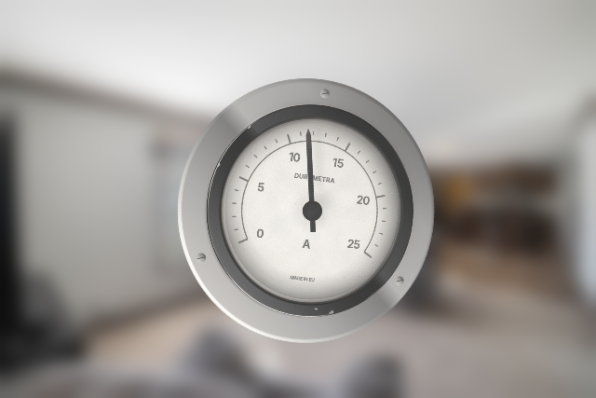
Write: 11.5 A
